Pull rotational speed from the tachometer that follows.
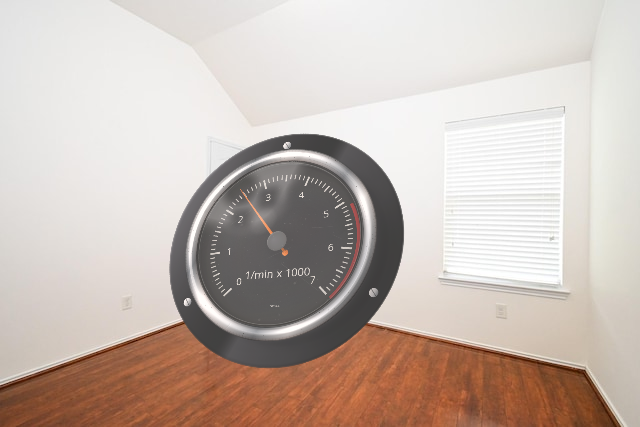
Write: 2500 rpm
